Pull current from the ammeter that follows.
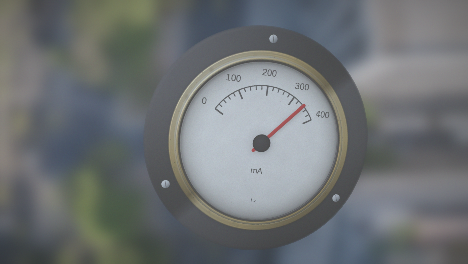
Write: 340 mA
